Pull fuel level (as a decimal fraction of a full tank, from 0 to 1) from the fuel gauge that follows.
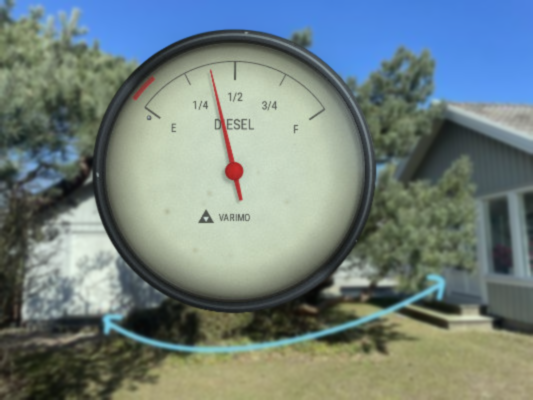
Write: 0.375
